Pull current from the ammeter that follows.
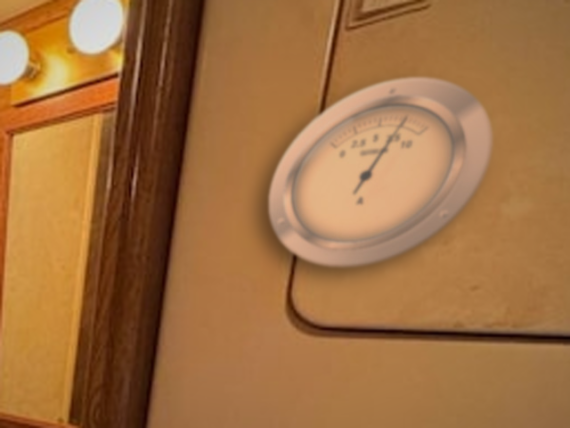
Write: 7.5 A
